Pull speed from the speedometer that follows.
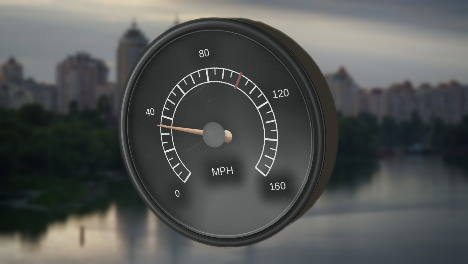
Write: 35 mph
